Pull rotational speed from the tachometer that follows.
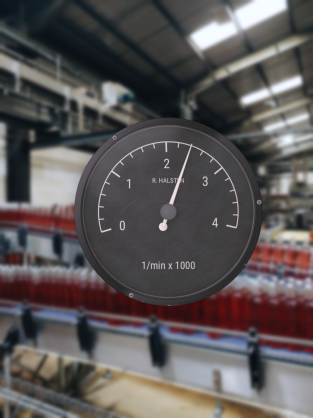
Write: 2400 rpm
